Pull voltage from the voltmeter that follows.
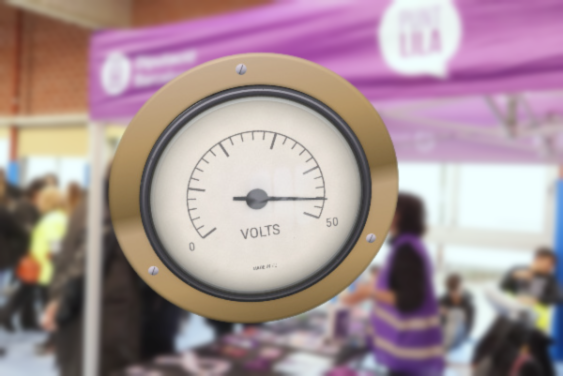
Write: 46 V
